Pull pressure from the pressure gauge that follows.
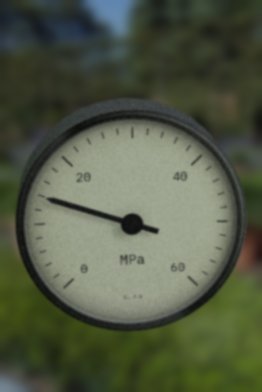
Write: 14 MPa
